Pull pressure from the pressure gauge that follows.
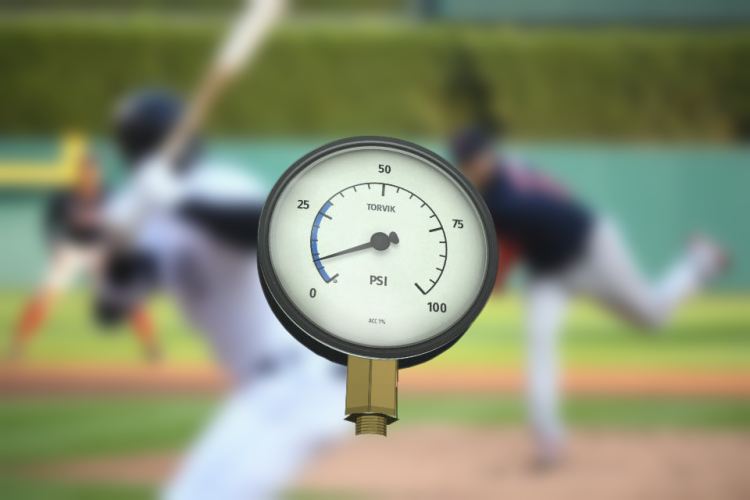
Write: 7.5 psi
